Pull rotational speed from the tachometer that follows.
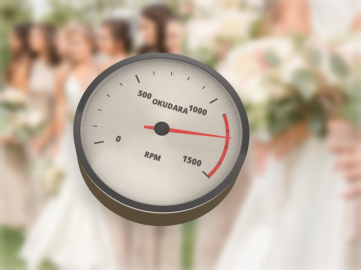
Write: 1250 rpm
